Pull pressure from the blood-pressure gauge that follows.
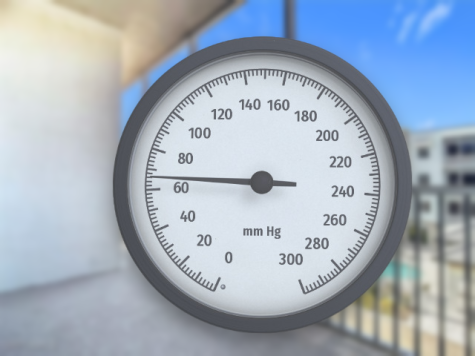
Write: 66 mmHg
